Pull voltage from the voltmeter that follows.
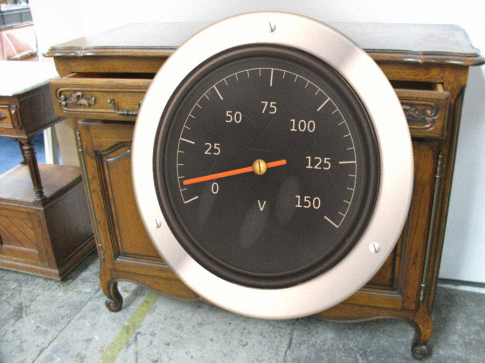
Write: 7.5 V
